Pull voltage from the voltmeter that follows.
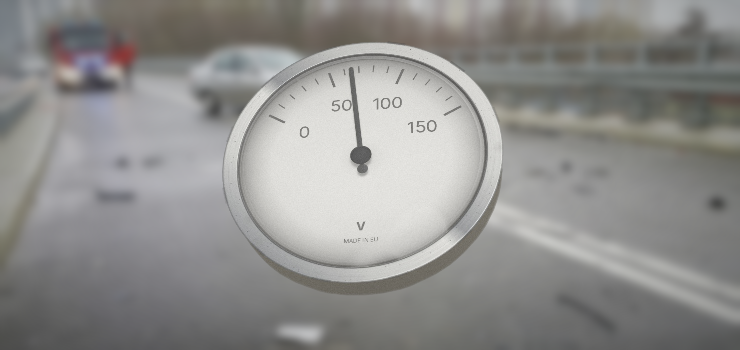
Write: 65 V
